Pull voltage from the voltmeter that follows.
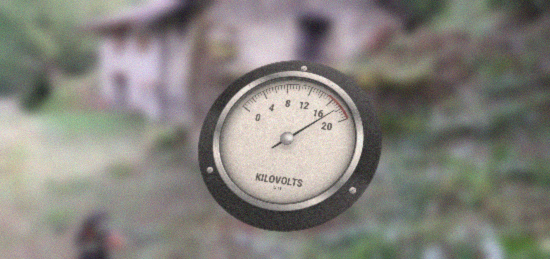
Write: 18 kV
